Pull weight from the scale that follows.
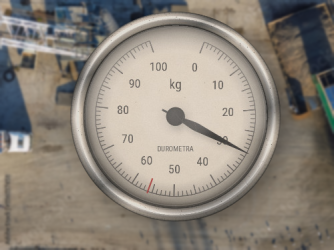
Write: 30 kg
